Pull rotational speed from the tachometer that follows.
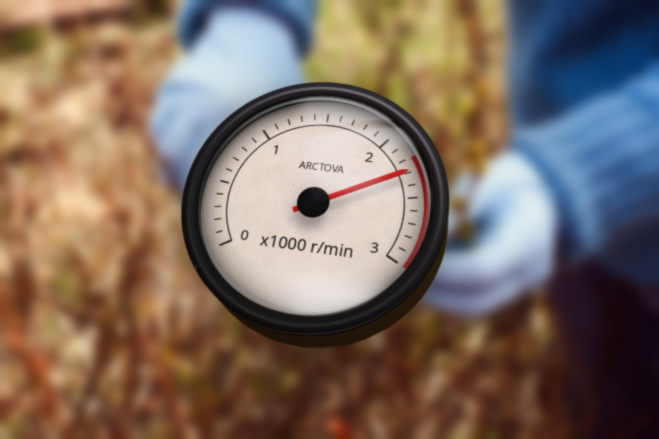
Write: 2300 rpm
